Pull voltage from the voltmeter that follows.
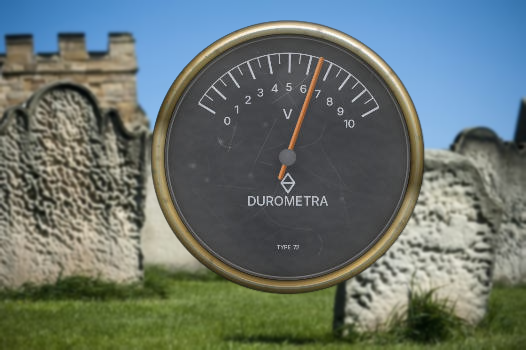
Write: 6.5 V
